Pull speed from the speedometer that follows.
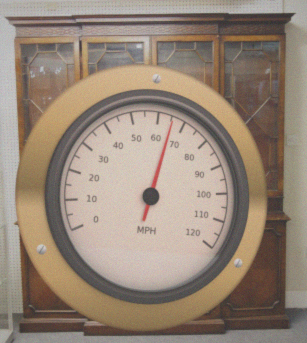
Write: 65 mph
